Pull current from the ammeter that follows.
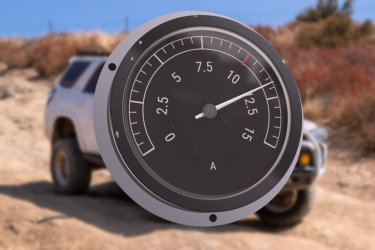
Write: 11.75 A
